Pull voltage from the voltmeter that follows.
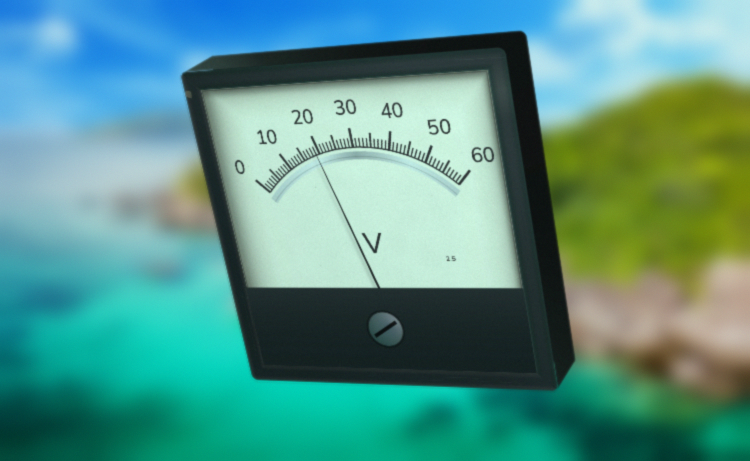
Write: 20 V
